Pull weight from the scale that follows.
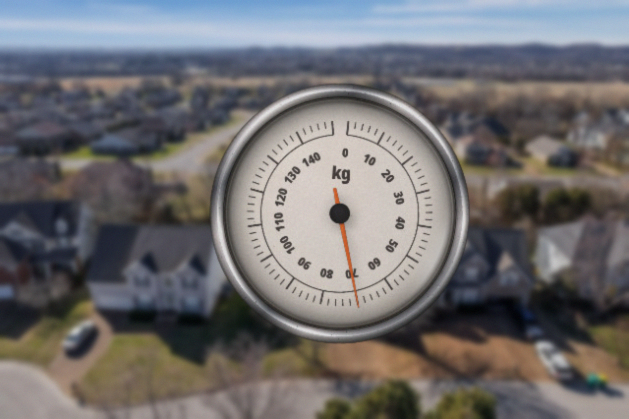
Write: 70 kg
